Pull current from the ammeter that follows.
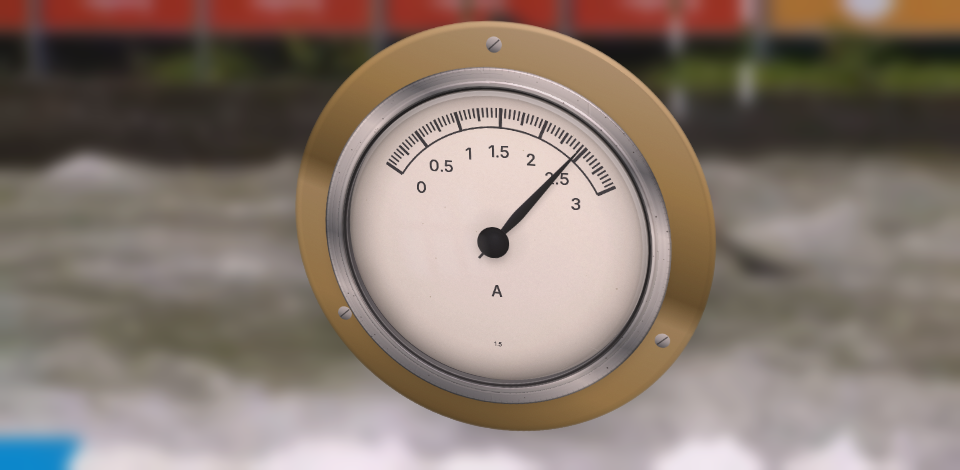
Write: 2.45 A
